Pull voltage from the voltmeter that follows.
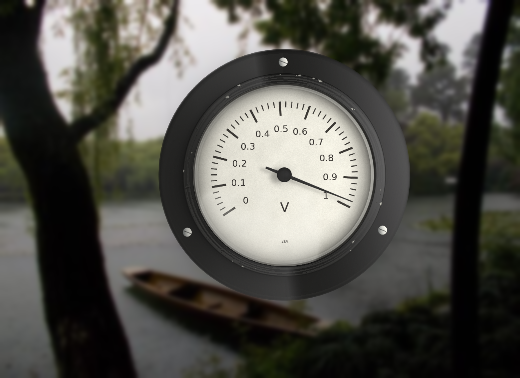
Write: 0.98 V
